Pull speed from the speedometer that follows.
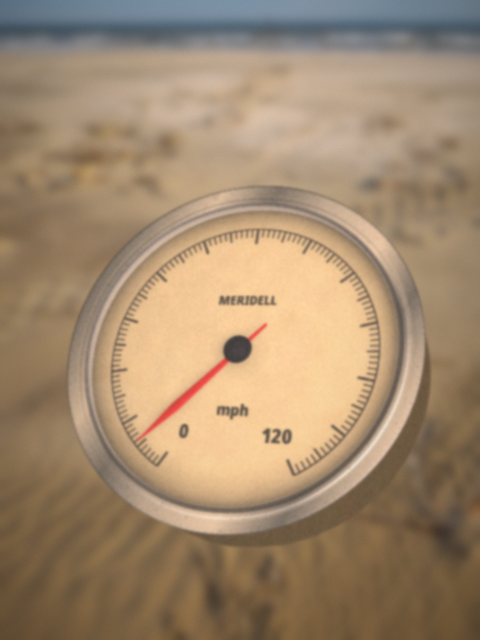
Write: 5 mph
